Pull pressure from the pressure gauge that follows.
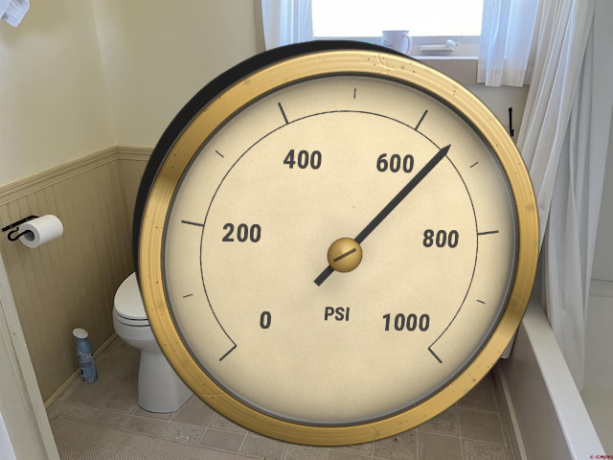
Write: 650 psi
